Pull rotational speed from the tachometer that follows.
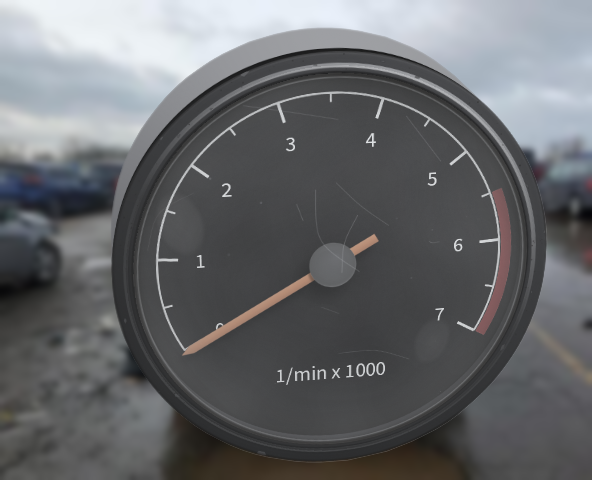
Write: 0 rpm
